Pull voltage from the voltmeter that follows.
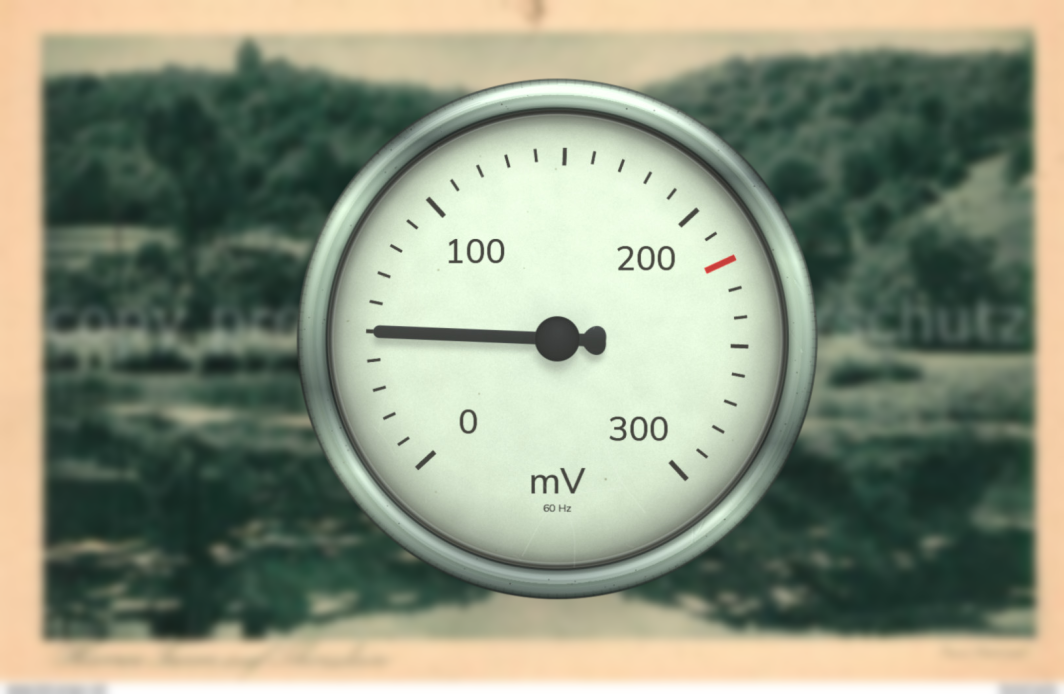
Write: 50 mV
